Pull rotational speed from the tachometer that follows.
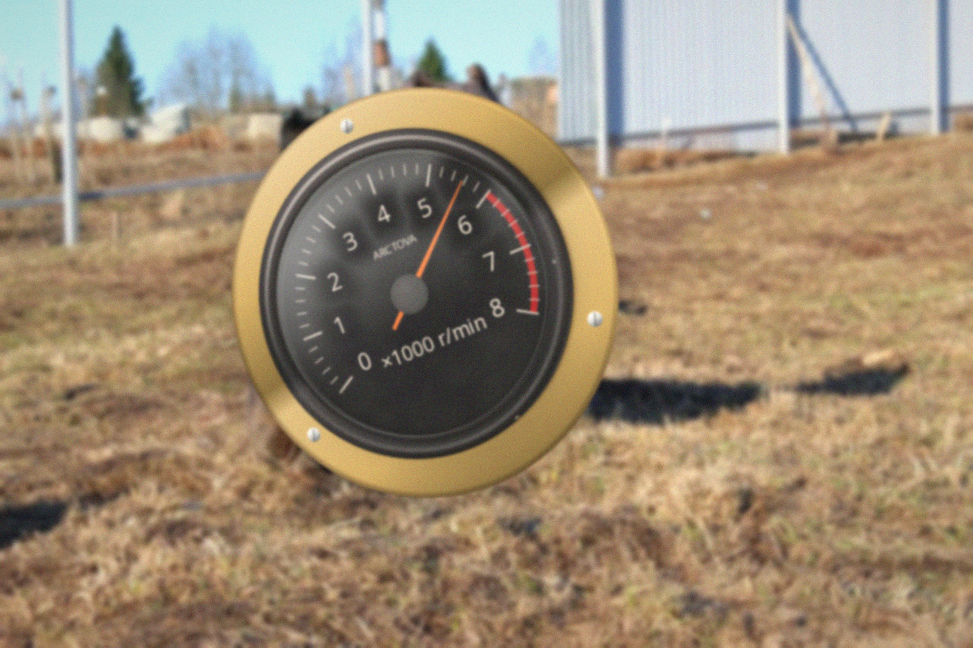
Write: 5600 rpm
